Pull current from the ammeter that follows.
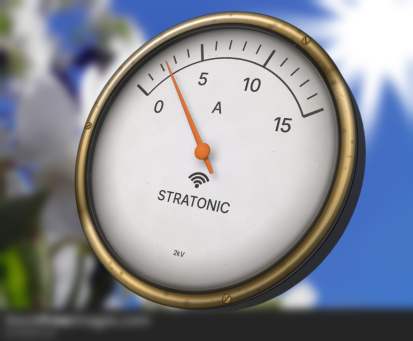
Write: 2.5 A
